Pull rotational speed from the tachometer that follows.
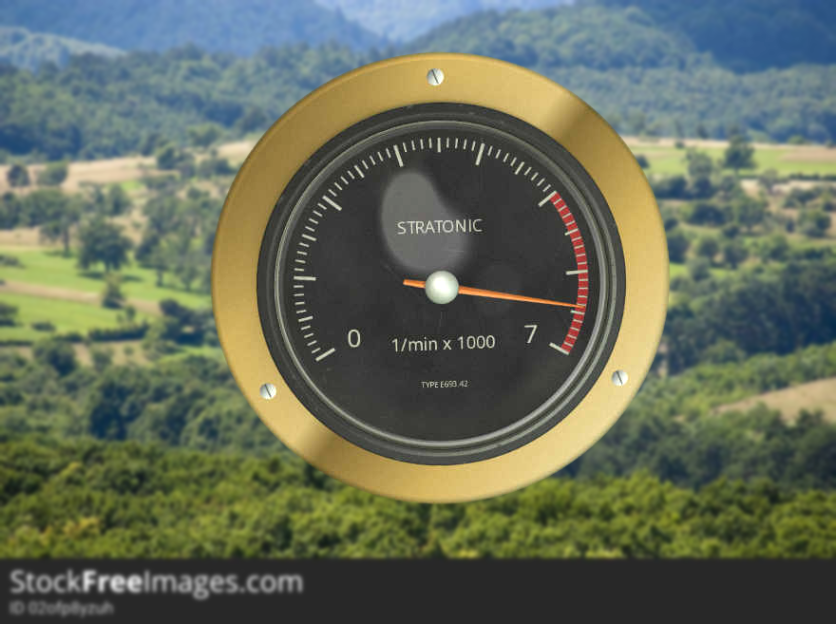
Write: 6400 rpm
